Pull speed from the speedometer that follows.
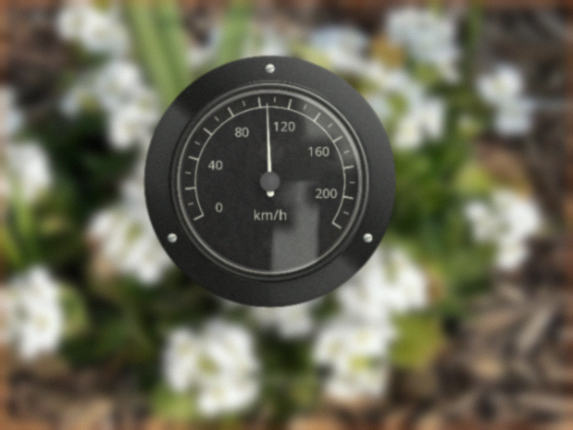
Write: 105 km/h
